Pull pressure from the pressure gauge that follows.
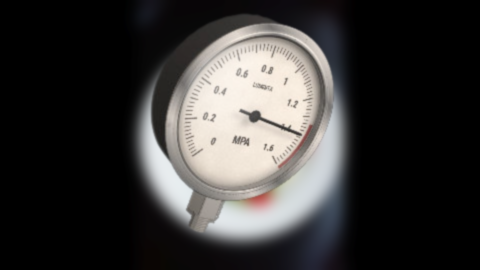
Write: 1.4 MPa
